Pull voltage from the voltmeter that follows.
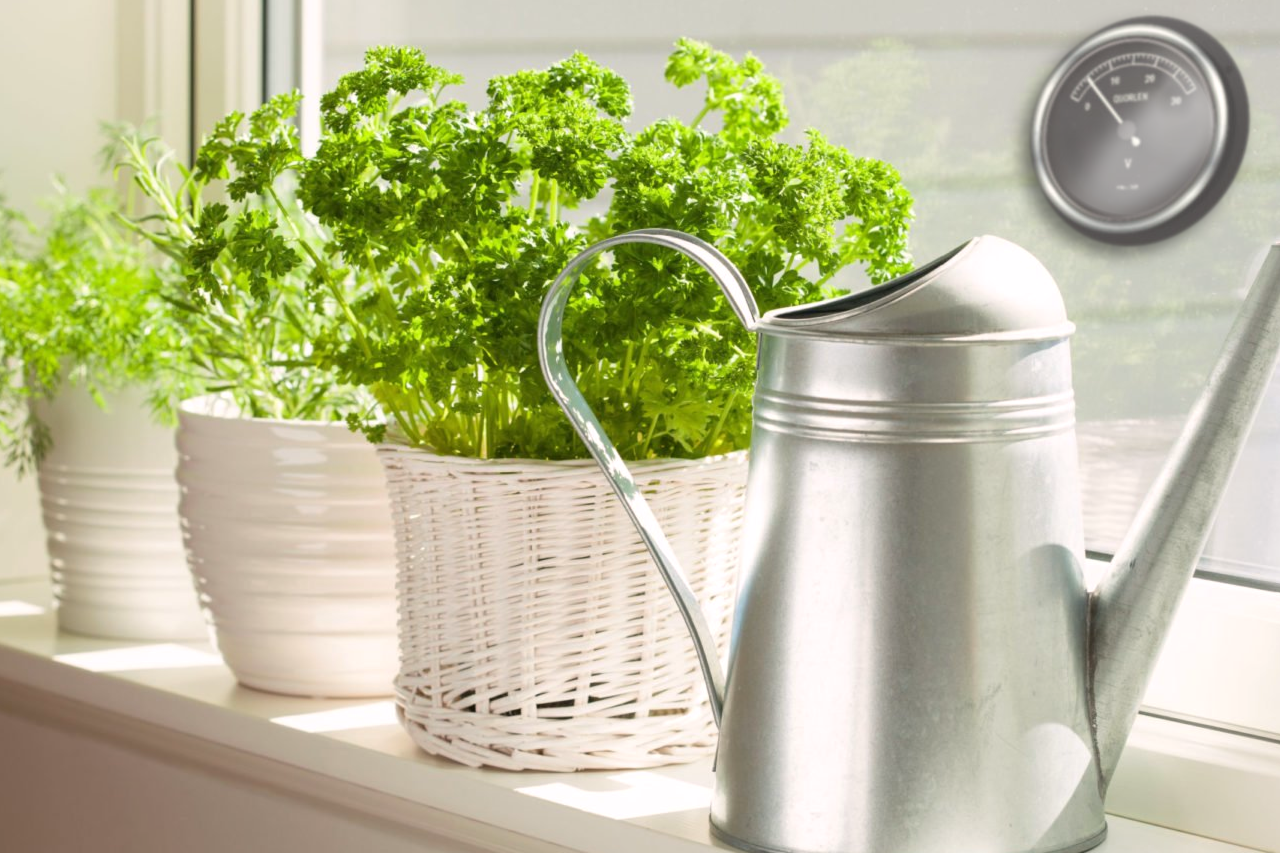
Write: 5 V
